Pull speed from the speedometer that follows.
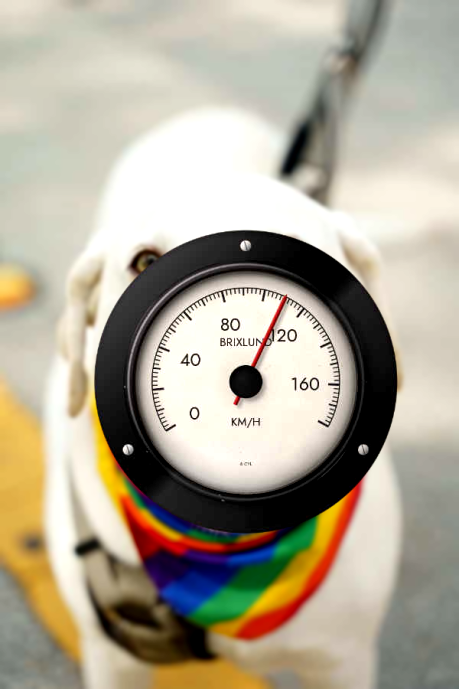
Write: 110 km/h
